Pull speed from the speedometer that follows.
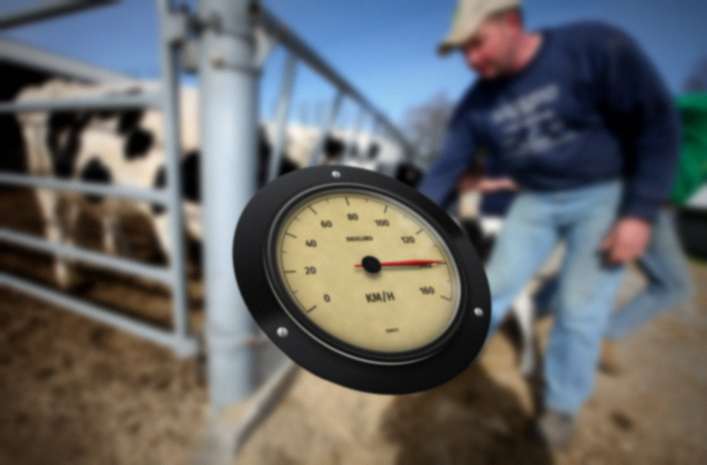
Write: 140 km/h
